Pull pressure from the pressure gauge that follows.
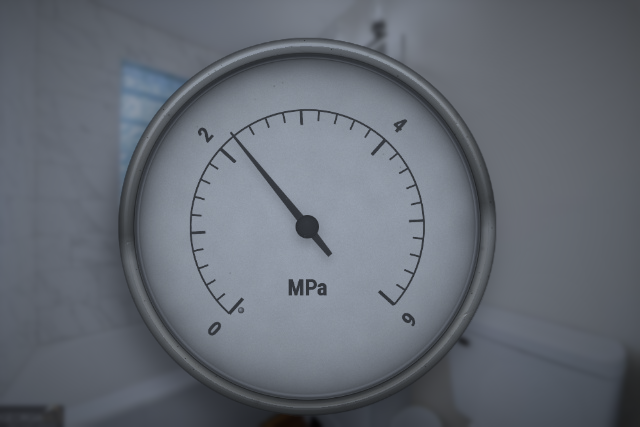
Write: 2.2 MPa
